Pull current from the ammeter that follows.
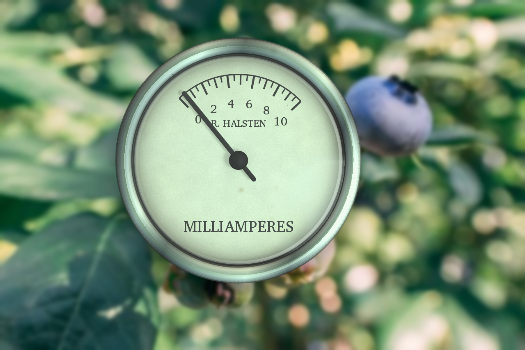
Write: 0.5 mA
